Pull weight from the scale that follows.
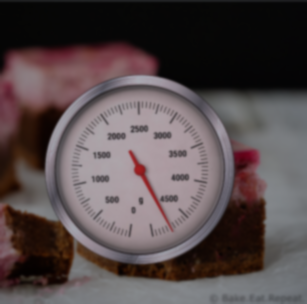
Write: 4750 g
